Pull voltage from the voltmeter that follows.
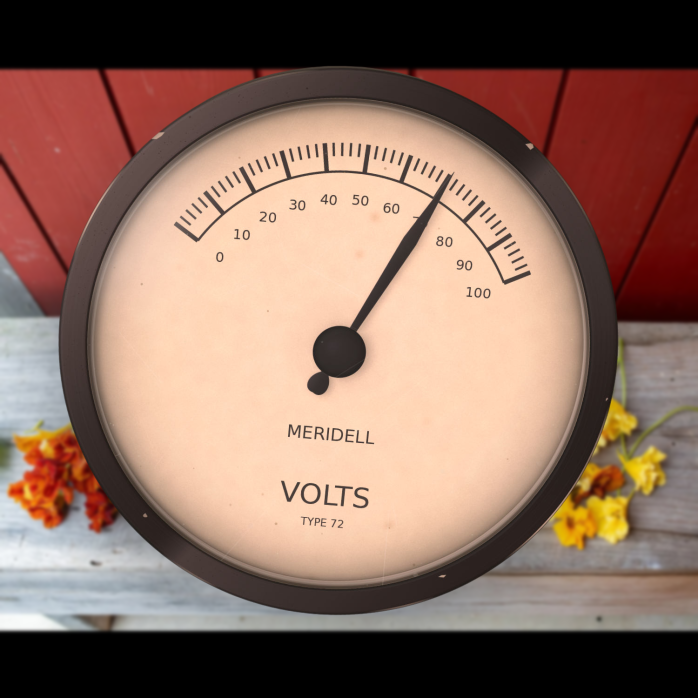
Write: 70 V
